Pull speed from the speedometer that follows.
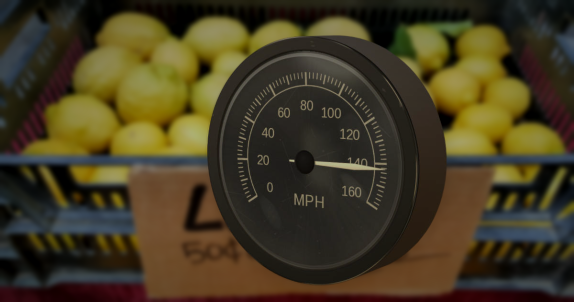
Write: 142 mph
